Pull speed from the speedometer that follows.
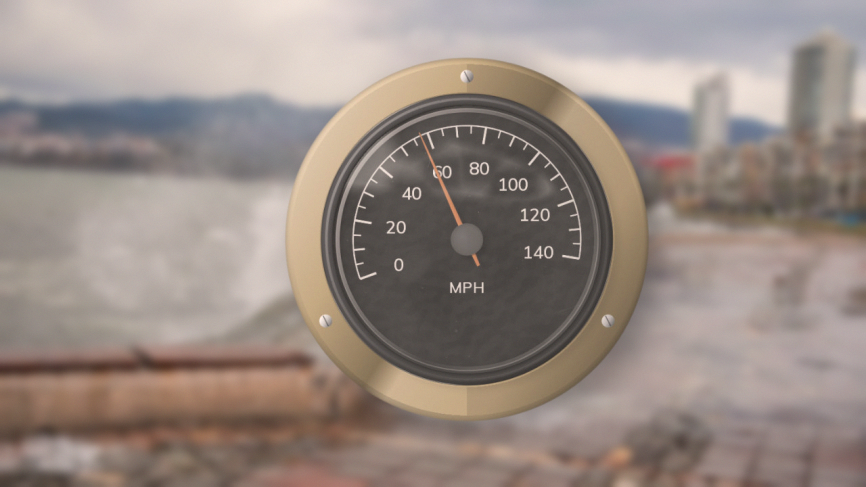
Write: 57.5 mph
